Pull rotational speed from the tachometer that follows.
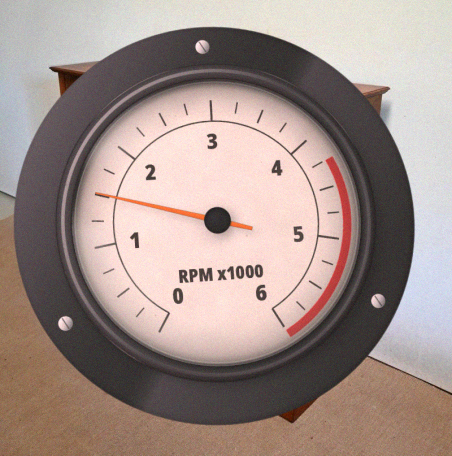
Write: 1500 rpm
